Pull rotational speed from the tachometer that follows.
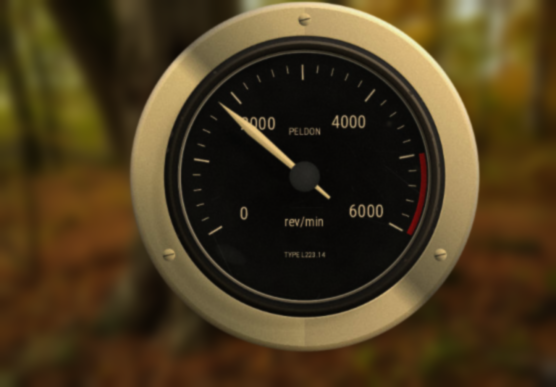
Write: 1800 rpm
